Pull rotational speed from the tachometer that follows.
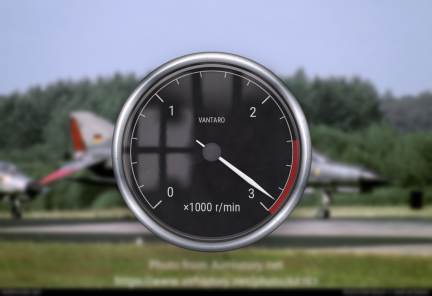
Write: 2900 rpm
